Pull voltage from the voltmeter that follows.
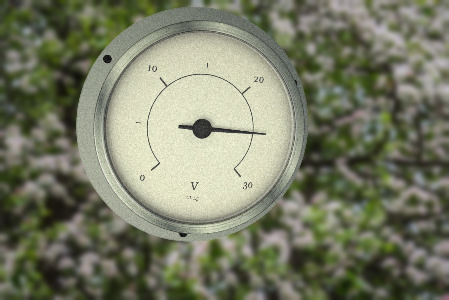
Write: 25 V
